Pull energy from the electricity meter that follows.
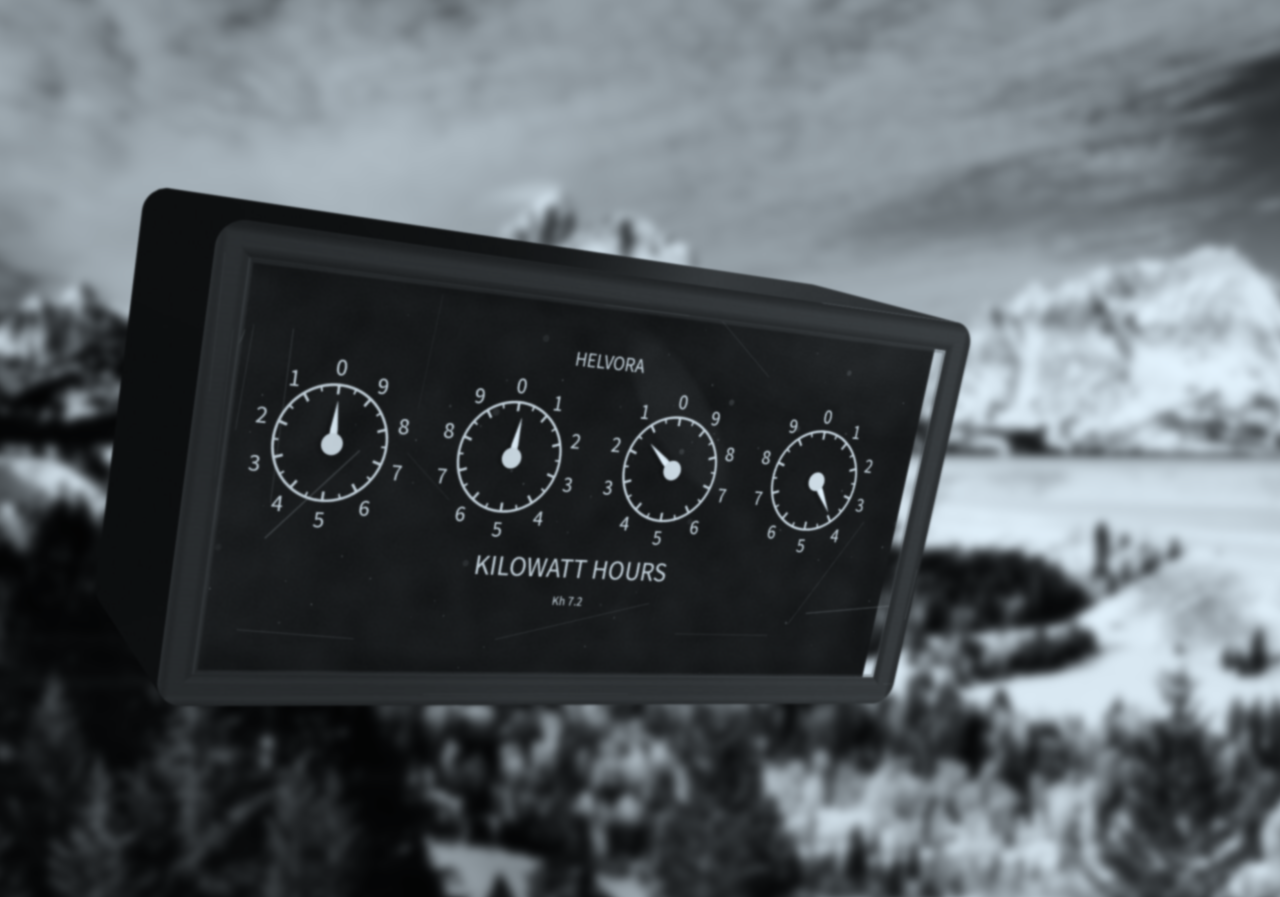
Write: 14 kWh
